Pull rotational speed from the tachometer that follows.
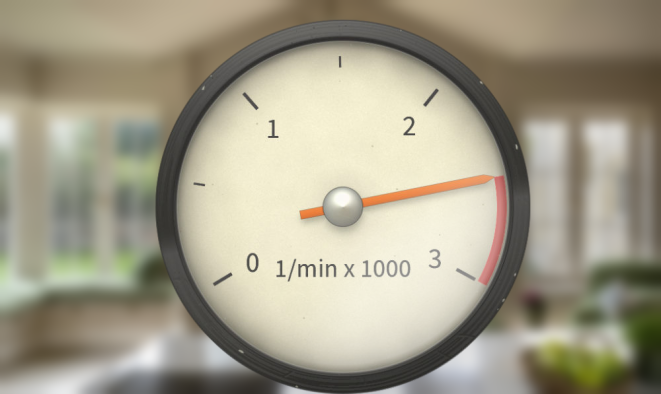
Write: 2500 rpm
